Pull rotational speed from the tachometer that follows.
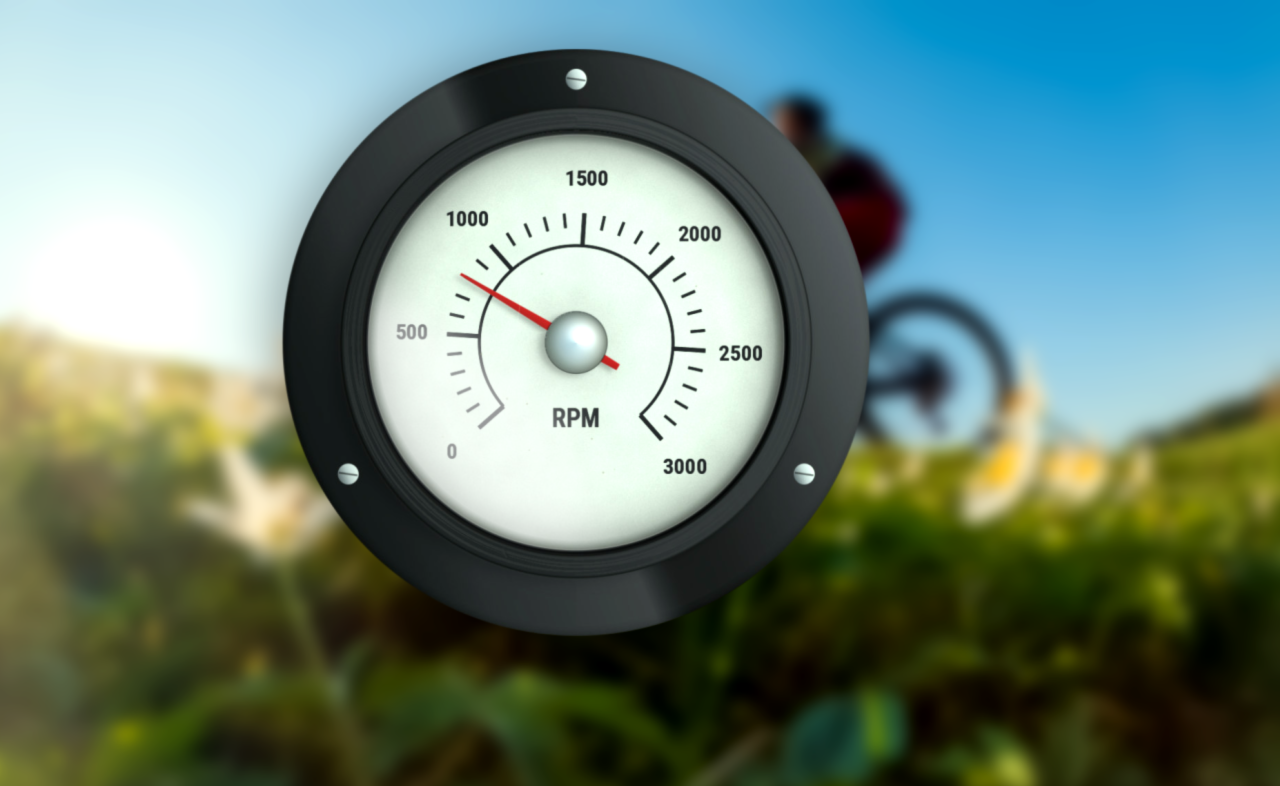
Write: 800 rpm
